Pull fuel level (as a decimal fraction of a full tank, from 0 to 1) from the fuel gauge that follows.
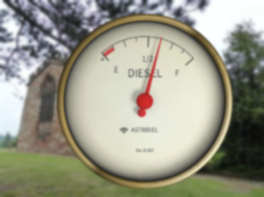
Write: 0.625
